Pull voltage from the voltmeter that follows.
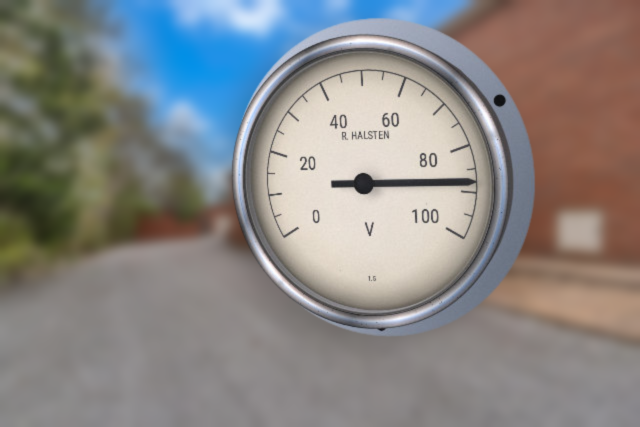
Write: 87.5 V
